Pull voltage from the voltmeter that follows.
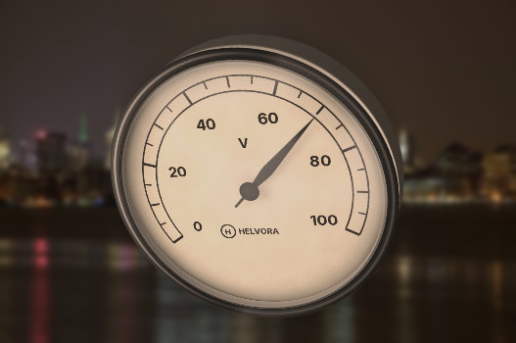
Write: 70 V
